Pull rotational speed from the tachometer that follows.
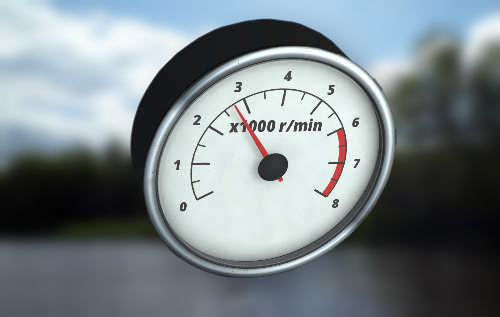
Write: 2750 rpm
